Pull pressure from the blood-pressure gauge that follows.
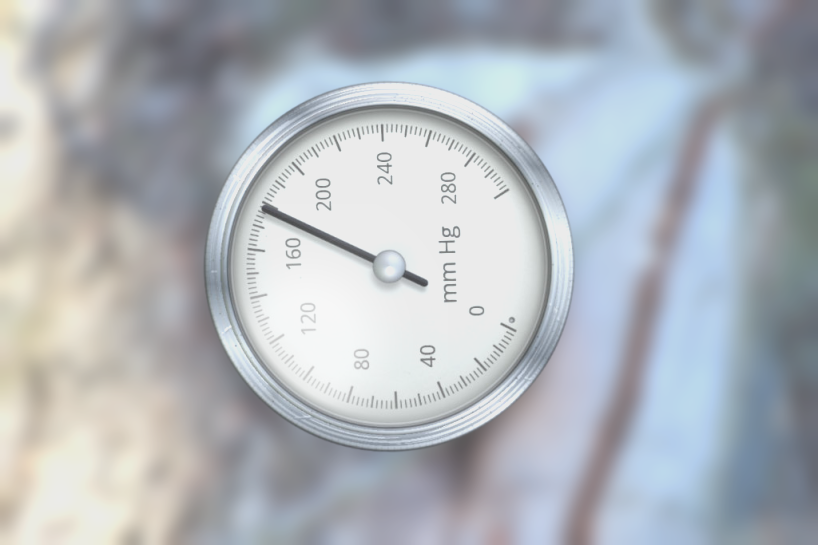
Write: 178 mmHg
